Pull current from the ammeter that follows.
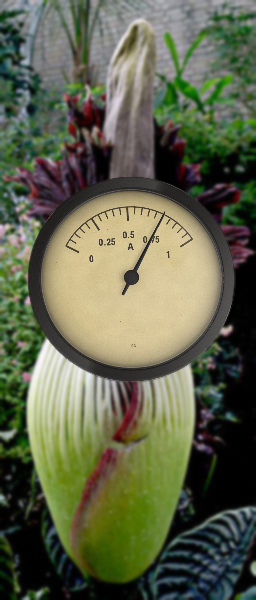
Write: 0.75 A
